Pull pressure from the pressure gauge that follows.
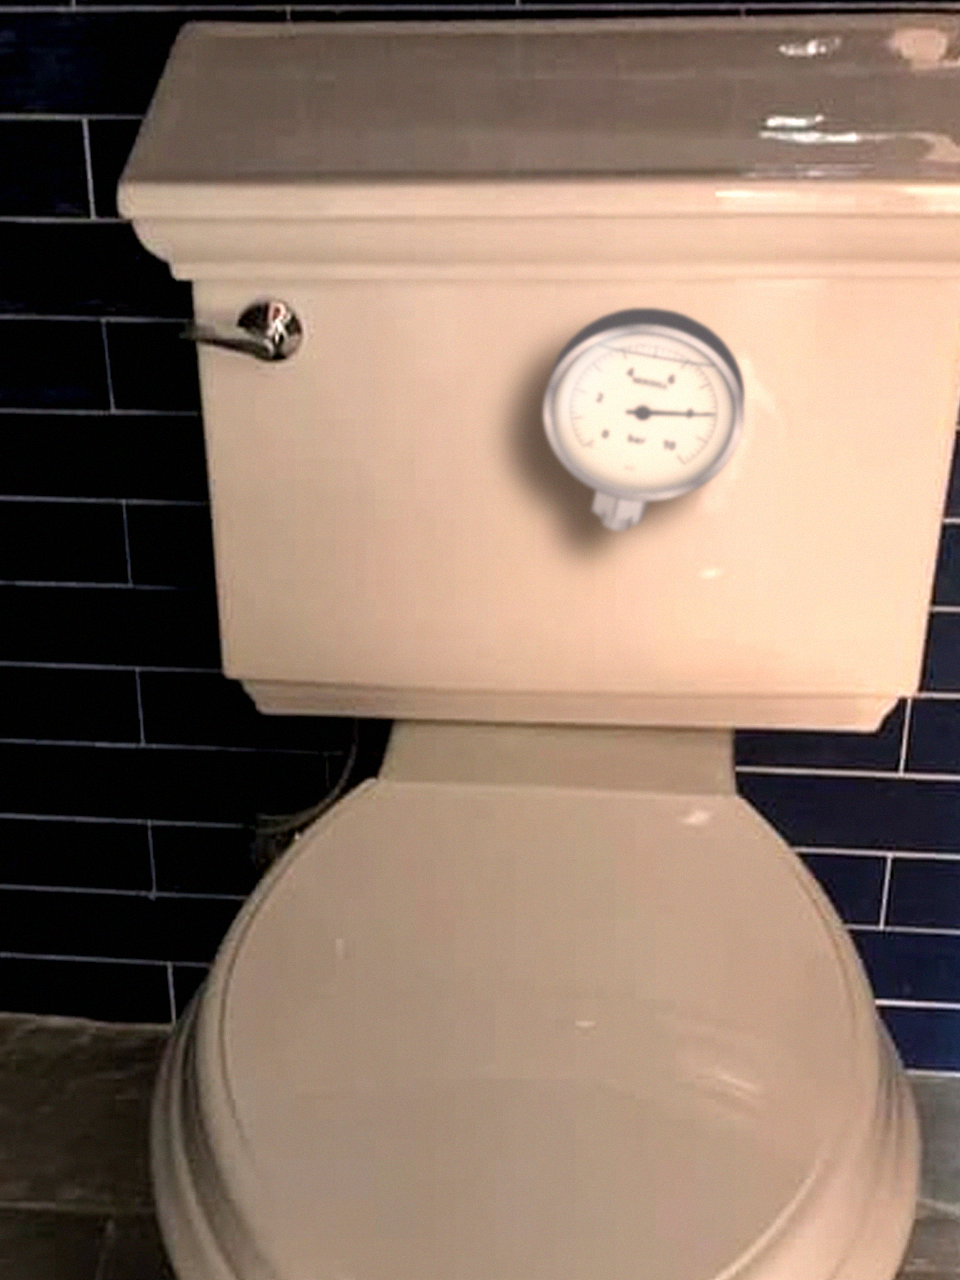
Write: 8 bar
